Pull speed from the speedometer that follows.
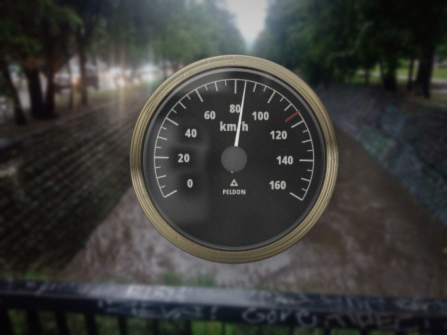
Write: 85 km/h
